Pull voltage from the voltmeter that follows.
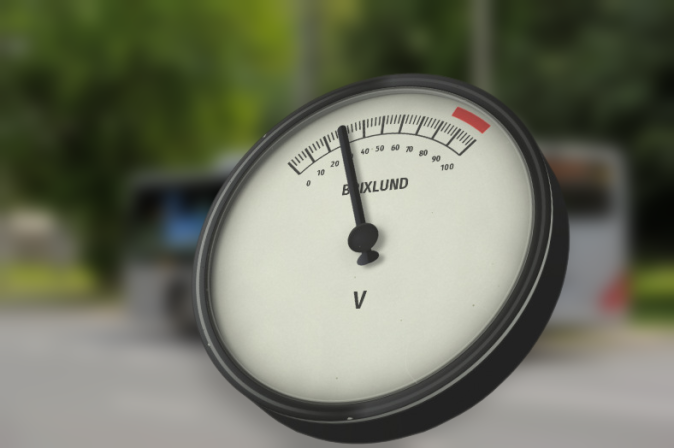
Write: 30 V
